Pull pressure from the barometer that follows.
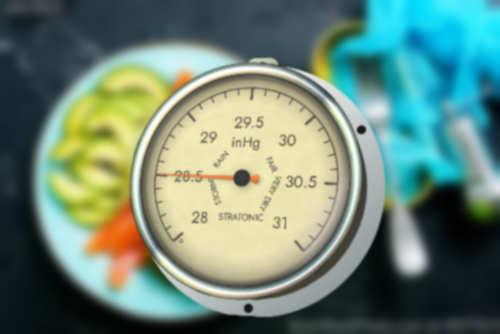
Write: 28.5 inHg
